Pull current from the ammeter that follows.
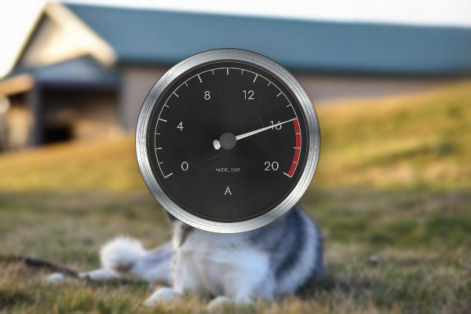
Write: 16 A
